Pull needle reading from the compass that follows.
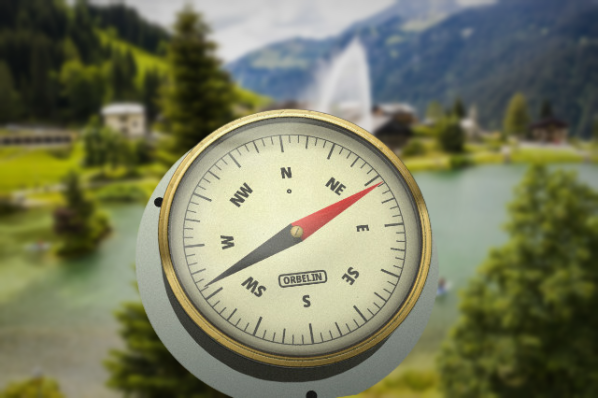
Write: 65 °
